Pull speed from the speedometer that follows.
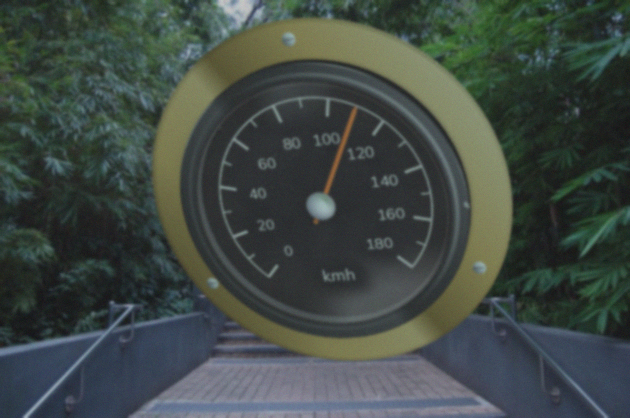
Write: 110 km/h
